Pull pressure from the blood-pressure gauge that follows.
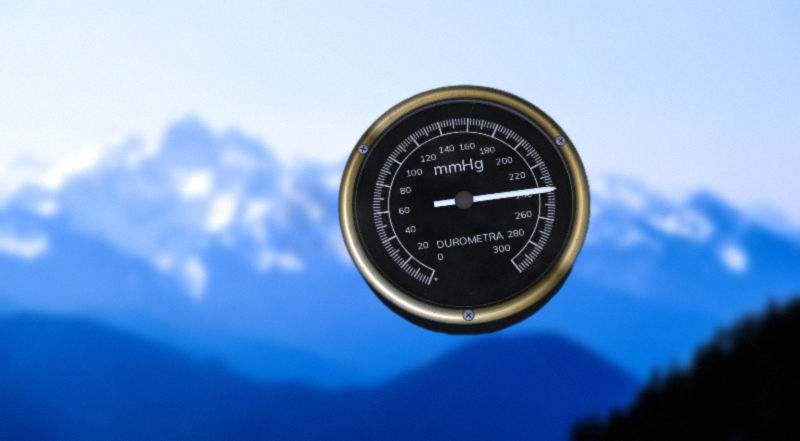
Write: 240 mmHg
